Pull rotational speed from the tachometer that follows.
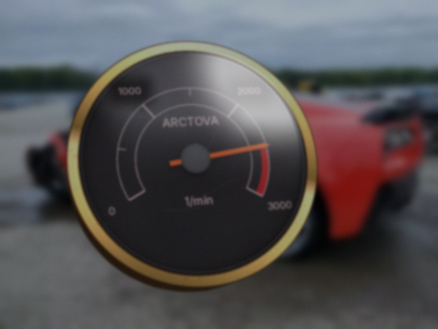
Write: 2500 rpm
